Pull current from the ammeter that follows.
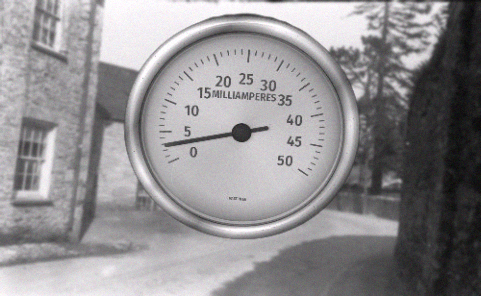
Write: 3 mA
